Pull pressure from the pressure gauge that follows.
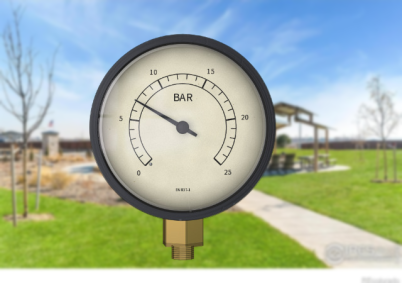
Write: 7 bar
